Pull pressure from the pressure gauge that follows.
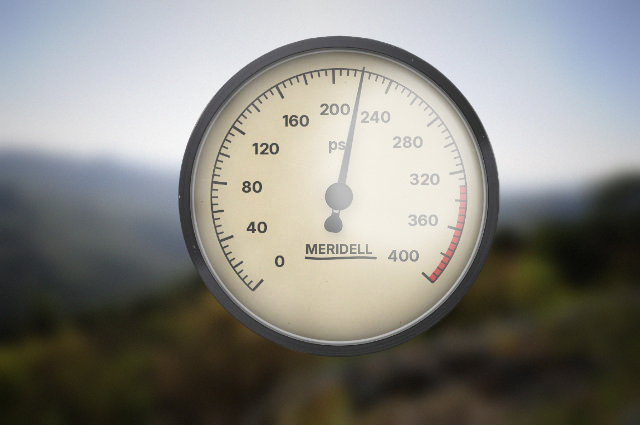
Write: 220 psi
